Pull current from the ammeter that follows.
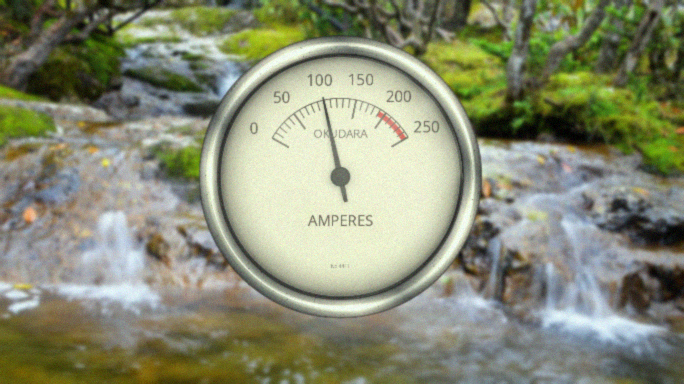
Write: 100 A
